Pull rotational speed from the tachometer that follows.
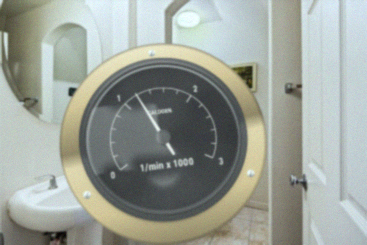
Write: 1200 rpm
